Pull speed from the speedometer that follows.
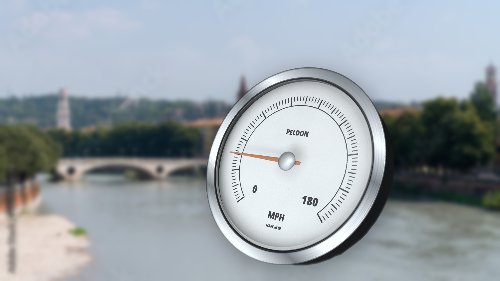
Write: 30 mph
